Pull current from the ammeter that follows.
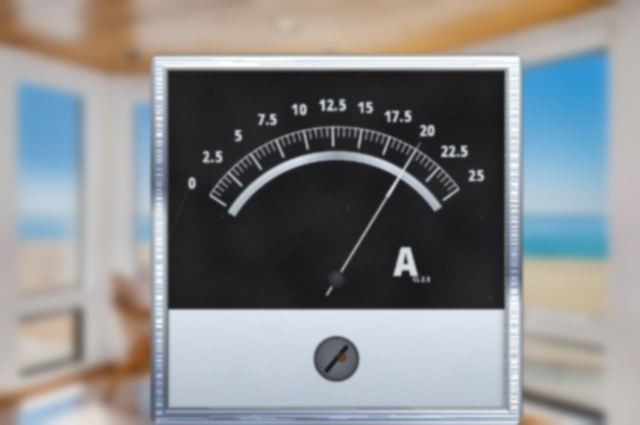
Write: 20 A
